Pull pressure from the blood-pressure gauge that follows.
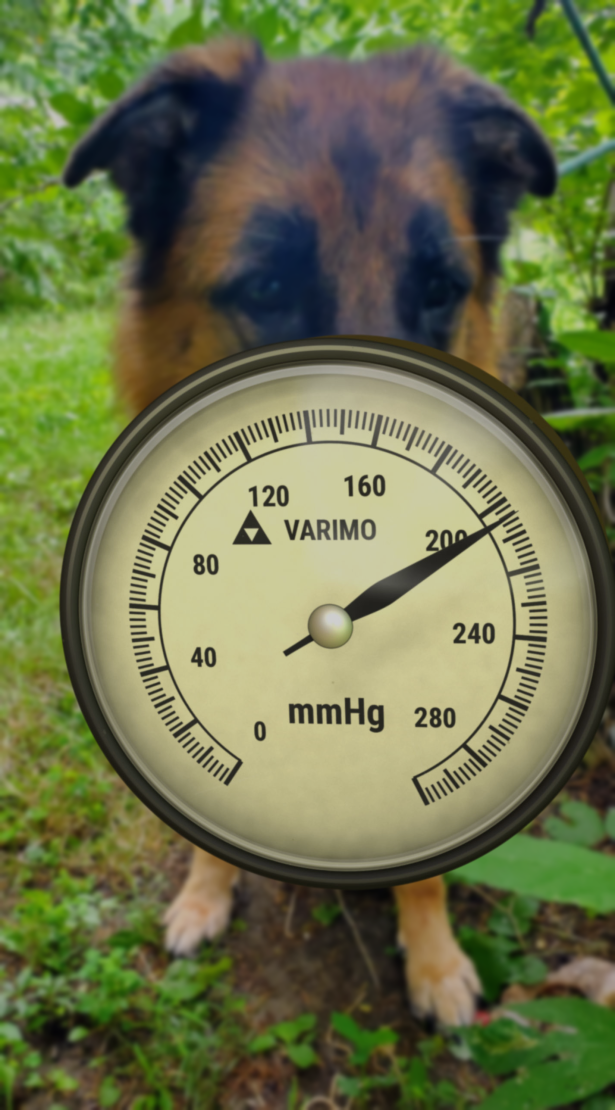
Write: 204 mmHg
